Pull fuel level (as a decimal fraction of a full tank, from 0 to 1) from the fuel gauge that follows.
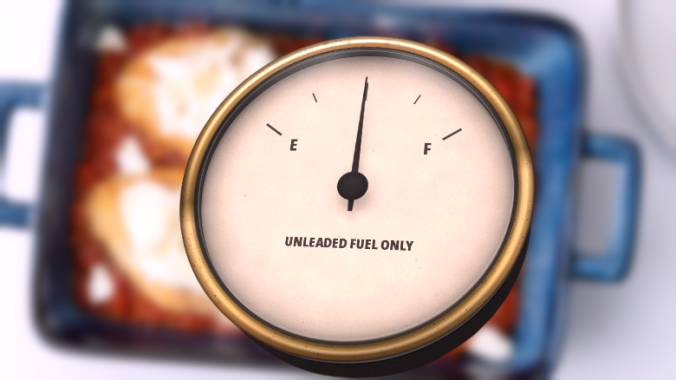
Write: 0.5
